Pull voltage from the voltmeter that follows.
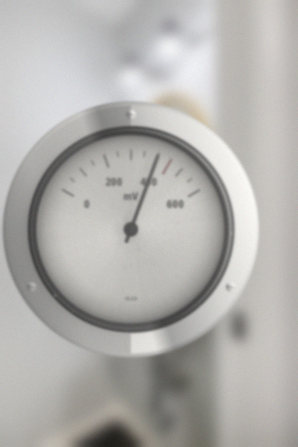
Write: 400 mV
